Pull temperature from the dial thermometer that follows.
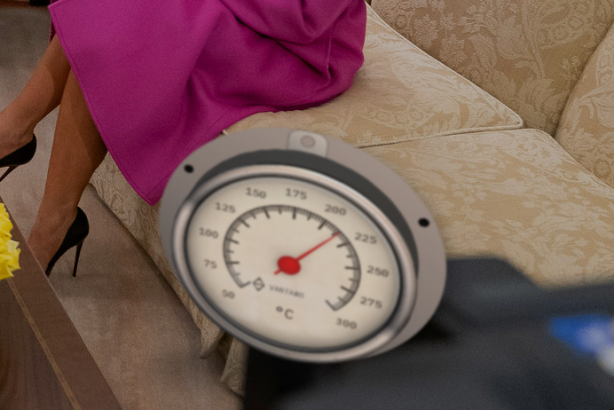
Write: 212.5 °C
